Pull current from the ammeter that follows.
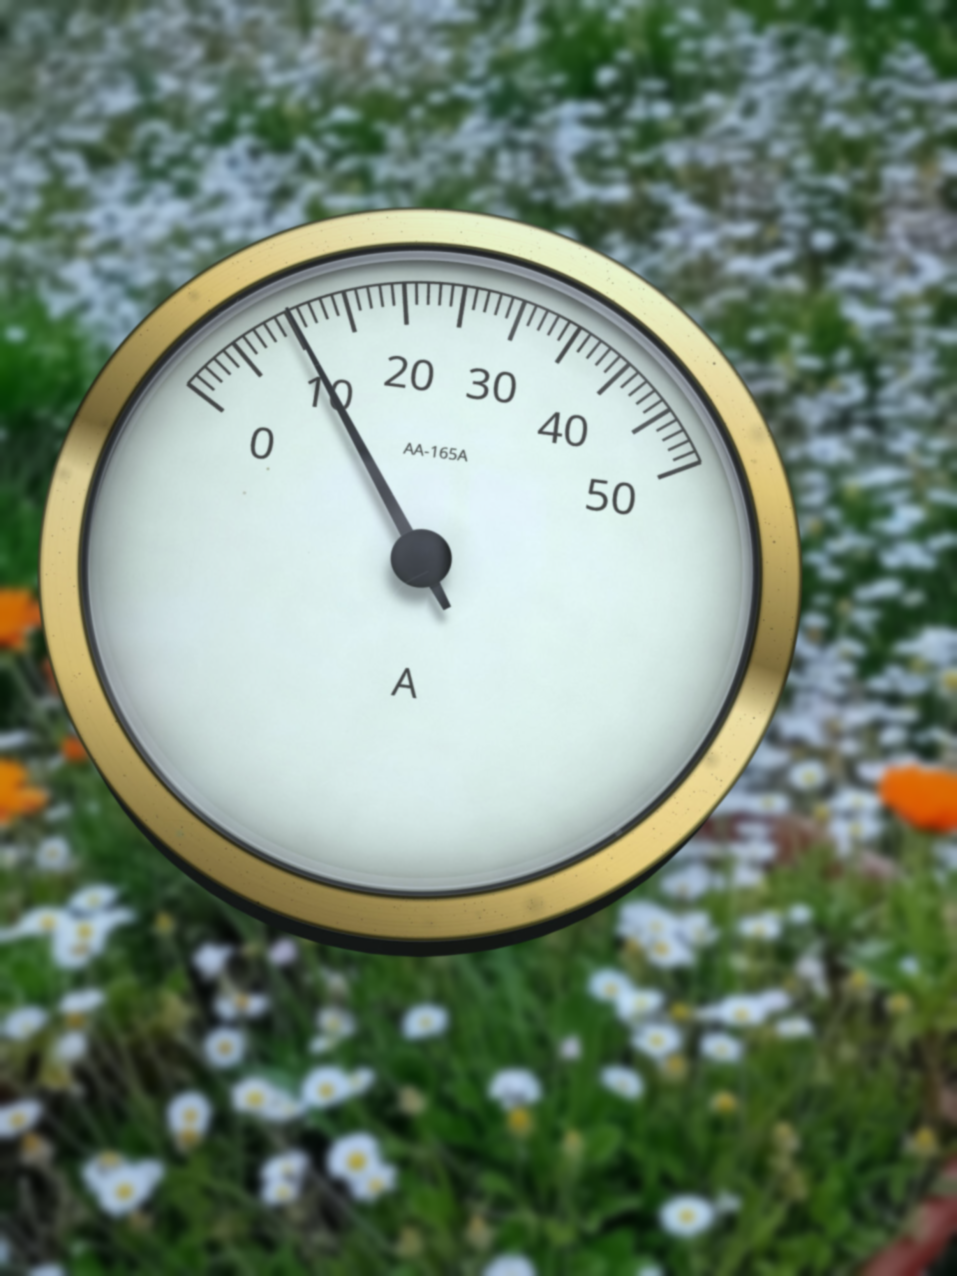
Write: 10 A
